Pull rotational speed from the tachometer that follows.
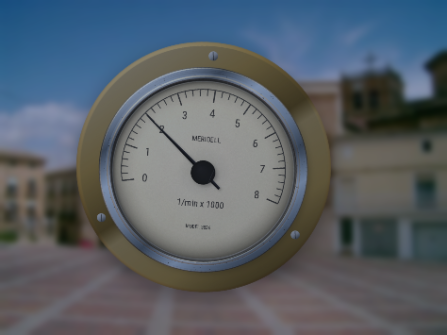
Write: 2000 rpm
